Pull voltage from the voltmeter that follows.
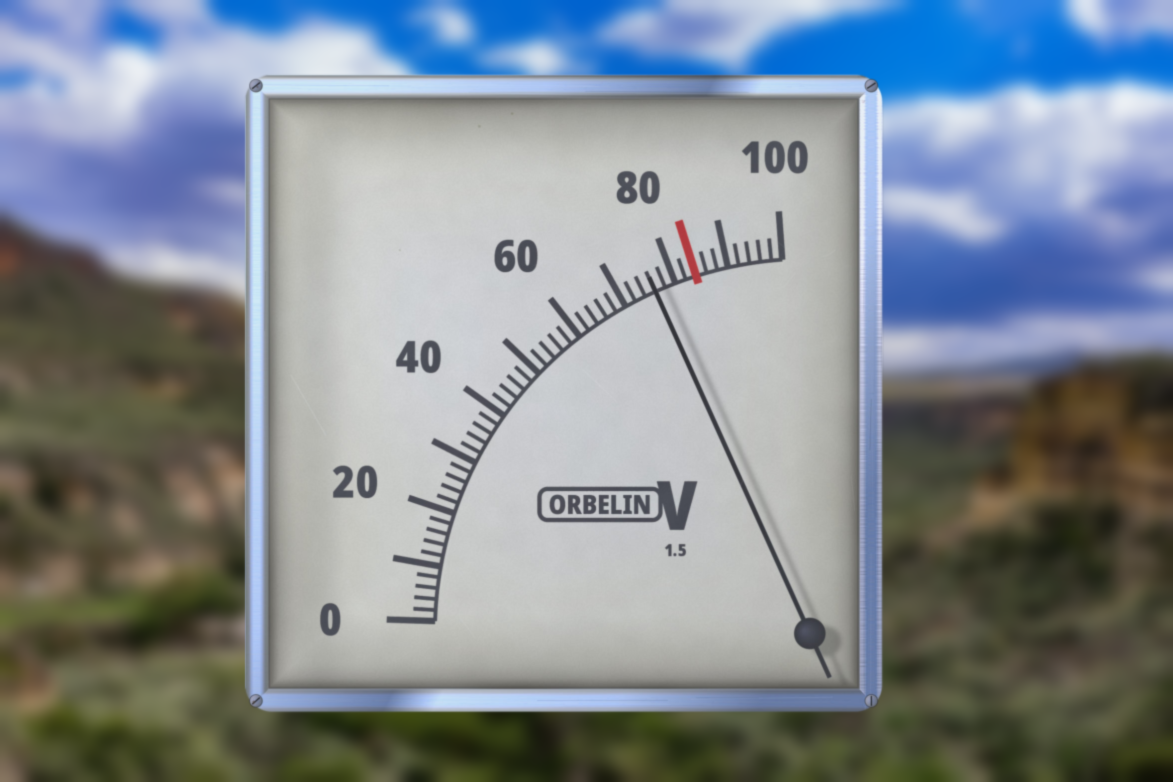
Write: 76 V
